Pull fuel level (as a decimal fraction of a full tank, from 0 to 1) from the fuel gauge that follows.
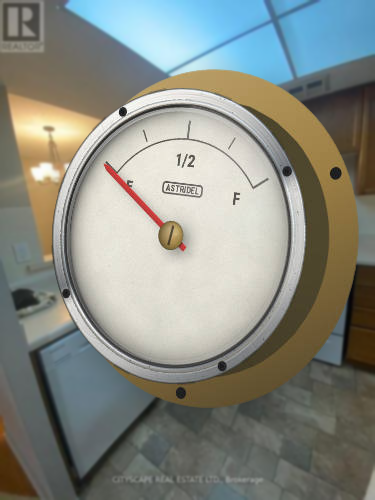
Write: 0
